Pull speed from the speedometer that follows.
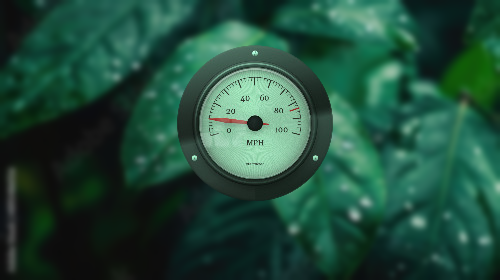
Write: 10 mph
